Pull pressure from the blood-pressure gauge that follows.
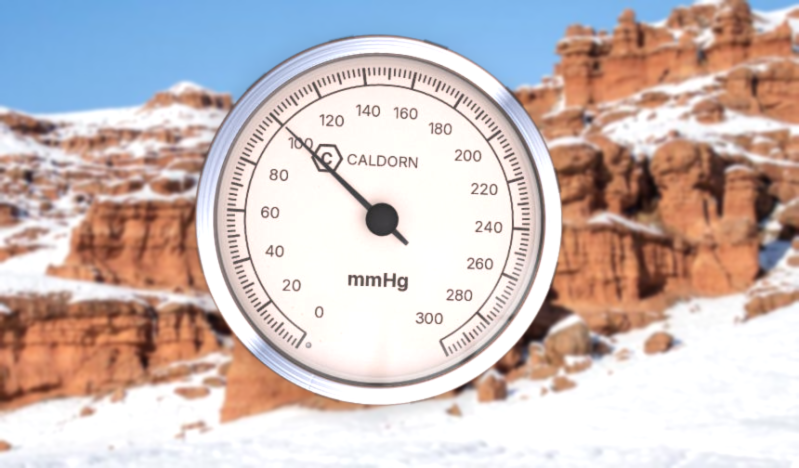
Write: 100 mmHg
